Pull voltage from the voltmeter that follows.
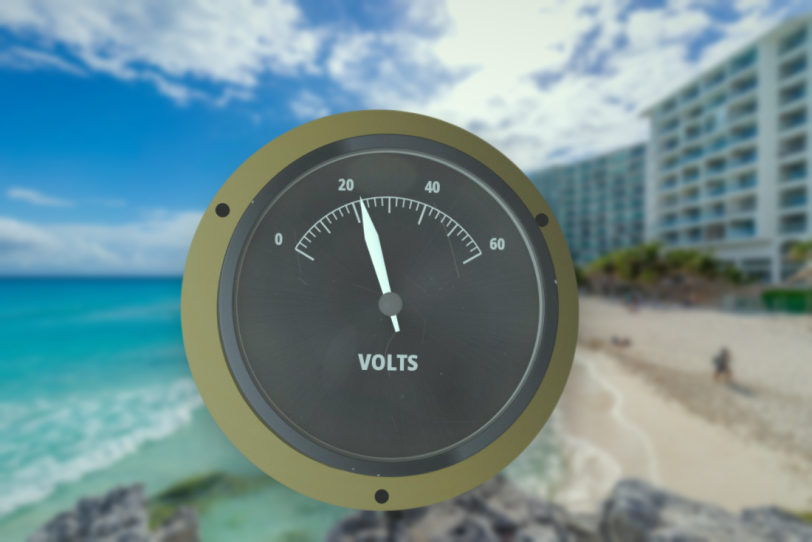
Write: 22 V
